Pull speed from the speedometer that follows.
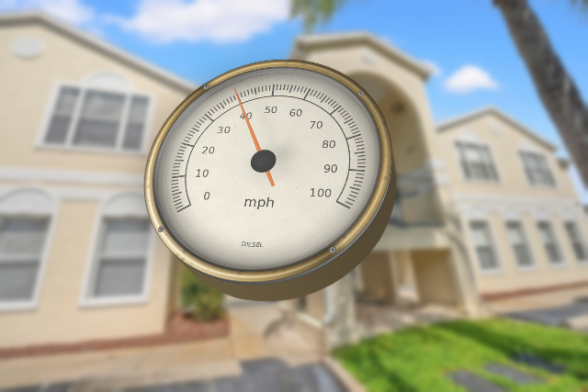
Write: 40 mph
